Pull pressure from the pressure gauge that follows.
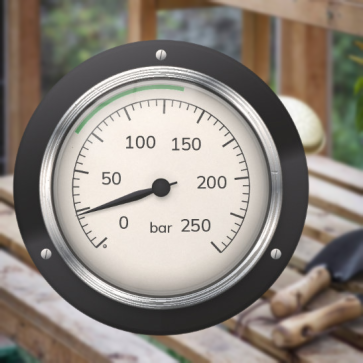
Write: 22.5 bar
